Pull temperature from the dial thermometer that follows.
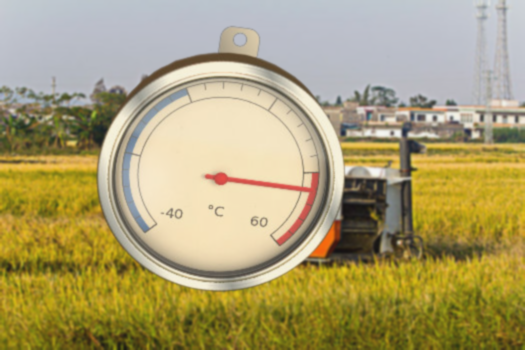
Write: 44 °C
